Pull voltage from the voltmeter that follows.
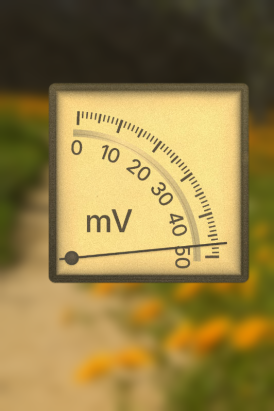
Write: 47 mV
